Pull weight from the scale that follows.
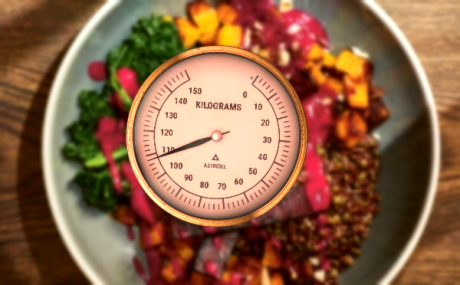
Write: 108 kg
